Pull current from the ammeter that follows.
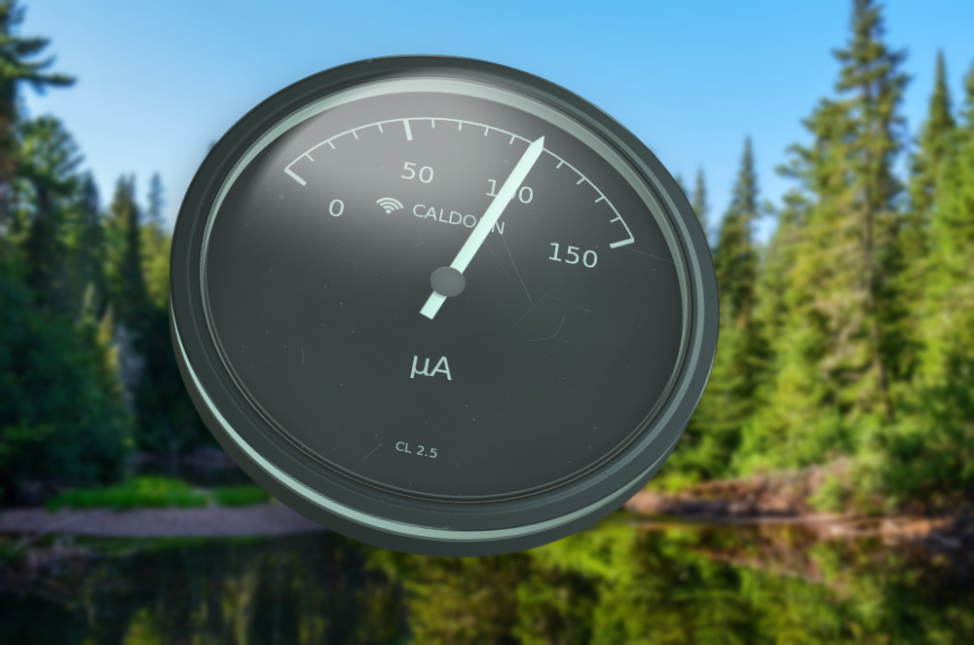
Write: 100 µA
